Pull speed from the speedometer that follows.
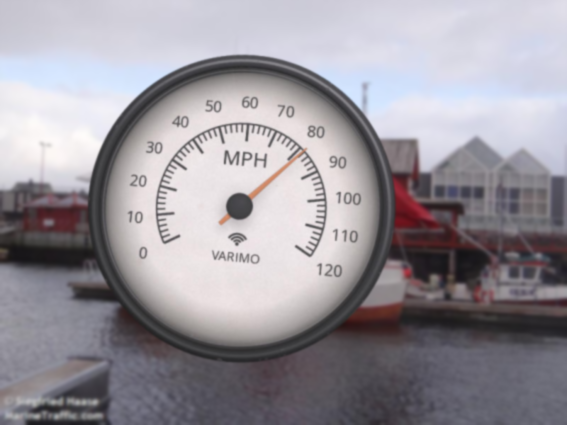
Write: 82 mph
